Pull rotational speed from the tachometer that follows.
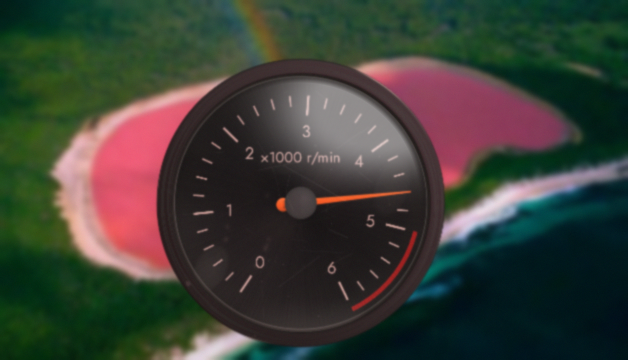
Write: 4600 rpm
